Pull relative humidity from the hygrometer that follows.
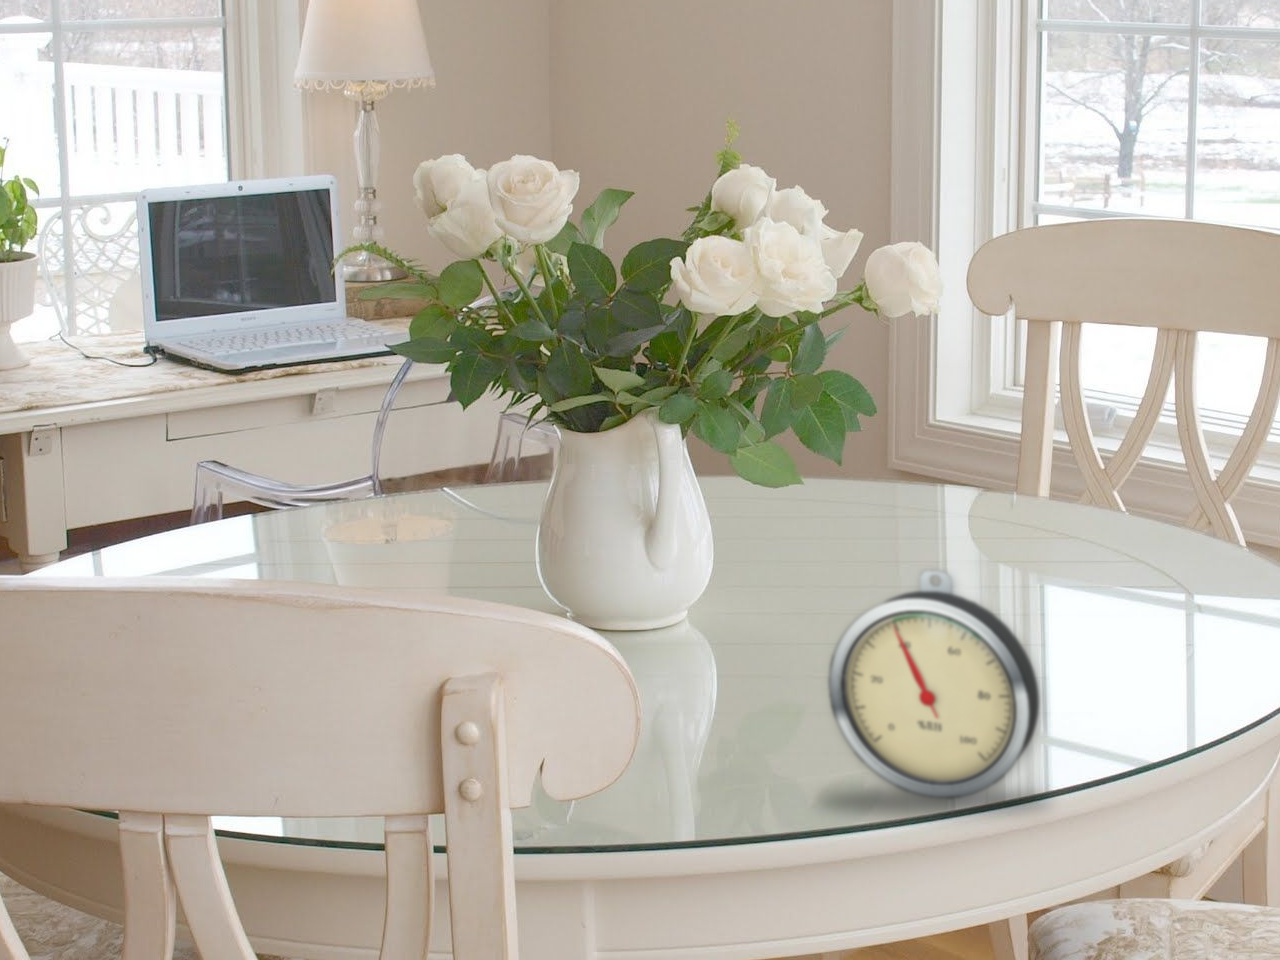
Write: 40 %
